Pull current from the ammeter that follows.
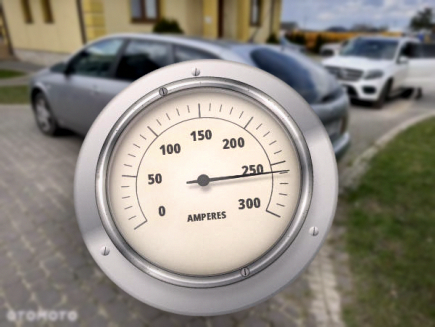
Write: 260 A
